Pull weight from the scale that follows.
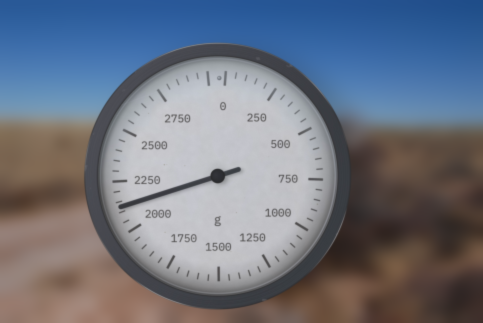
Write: 2125 g
